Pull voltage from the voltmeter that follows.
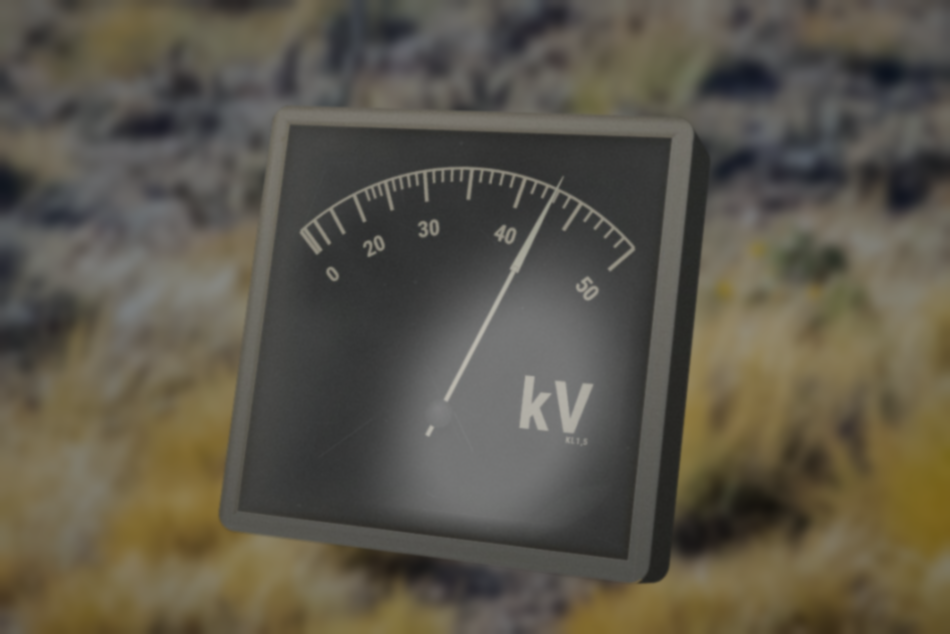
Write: 43 kV
